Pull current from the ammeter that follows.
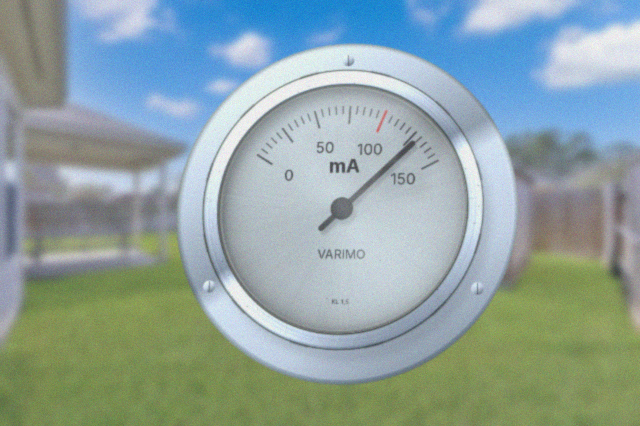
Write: 130 mA
